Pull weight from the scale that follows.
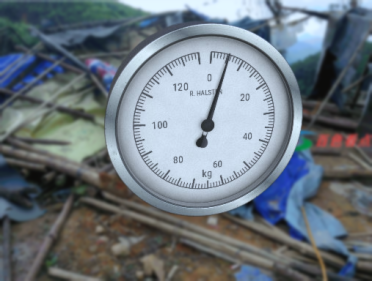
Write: 5 kg
